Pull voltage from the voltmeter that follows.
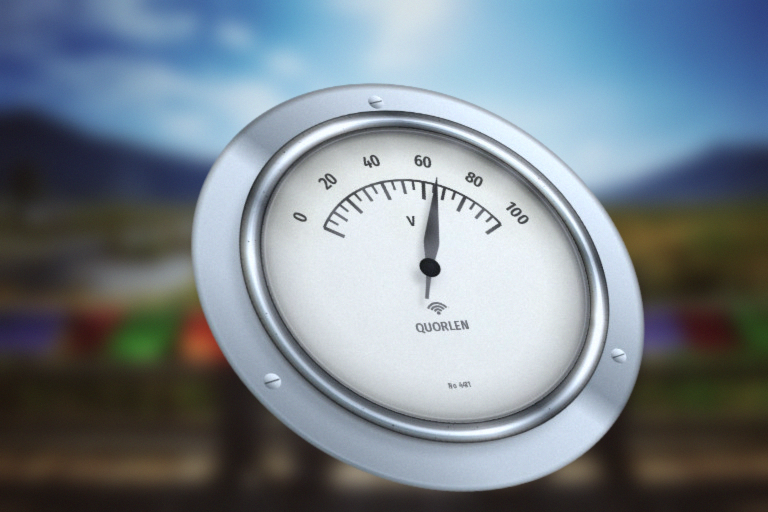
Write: 65 V
